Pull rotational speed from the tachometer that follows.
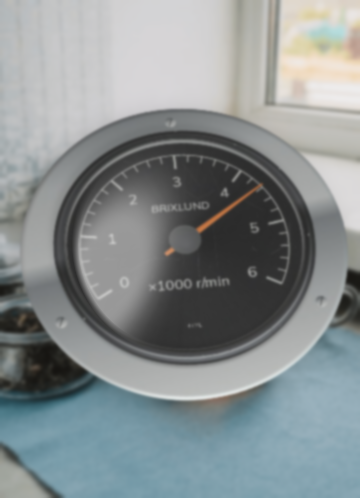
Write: 4400 rpm
